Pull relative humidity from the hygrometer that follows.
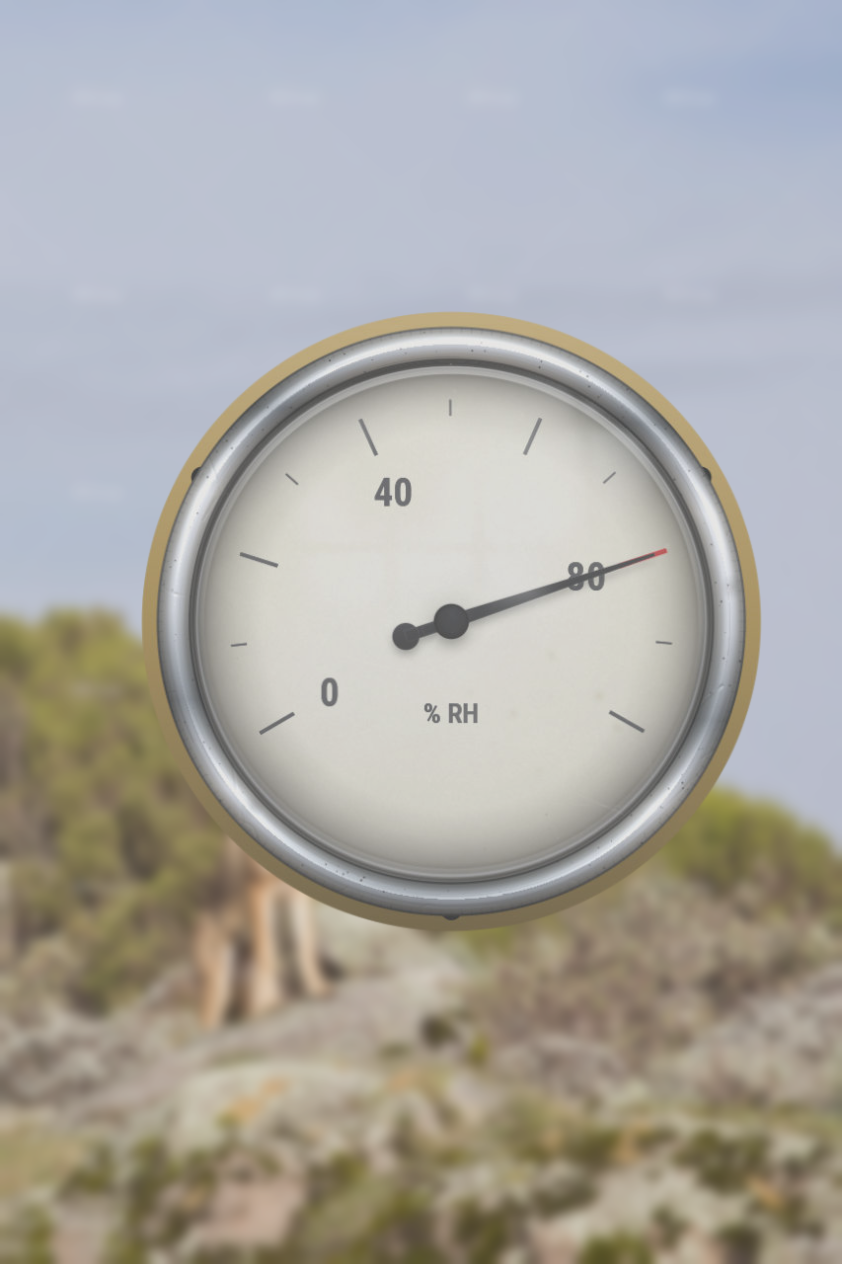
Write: 80 %
